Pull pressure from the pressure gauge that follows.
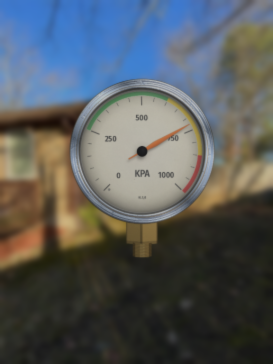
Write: 725 kPa
